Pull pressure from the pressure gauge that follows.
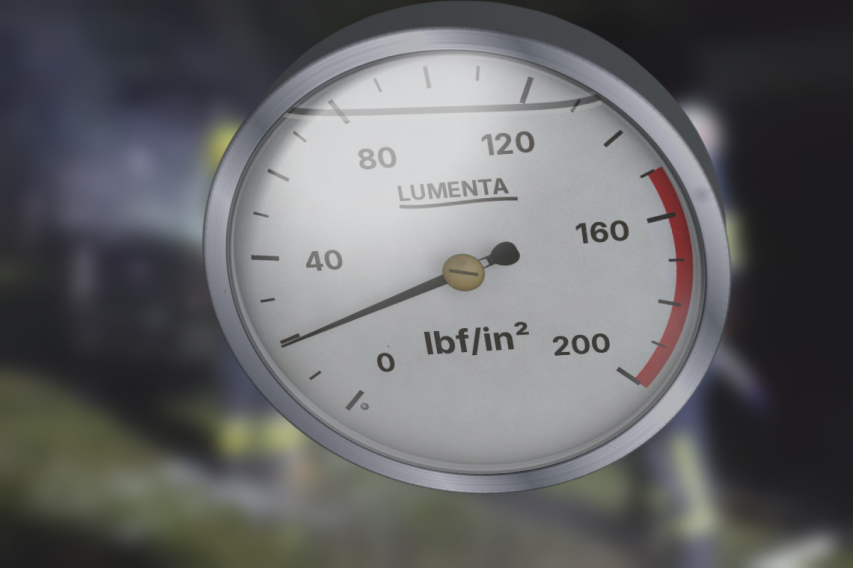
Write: 20 psi
